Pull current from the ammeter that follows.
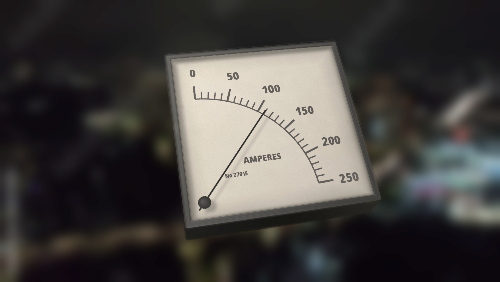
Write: 110 A
